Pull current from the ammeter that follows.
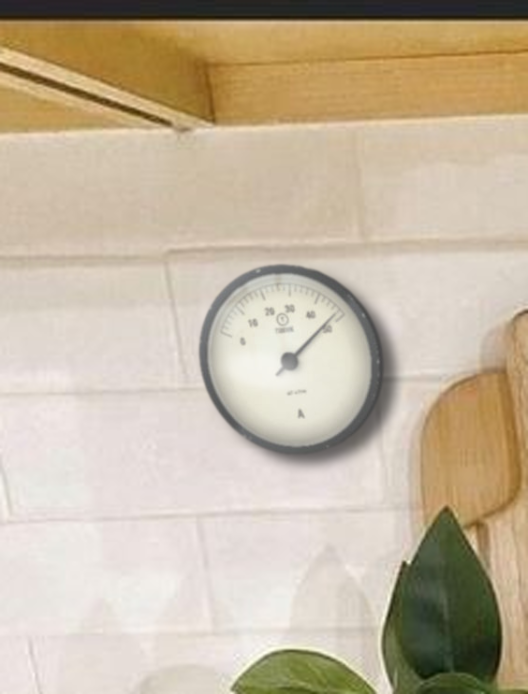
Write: 48 A
